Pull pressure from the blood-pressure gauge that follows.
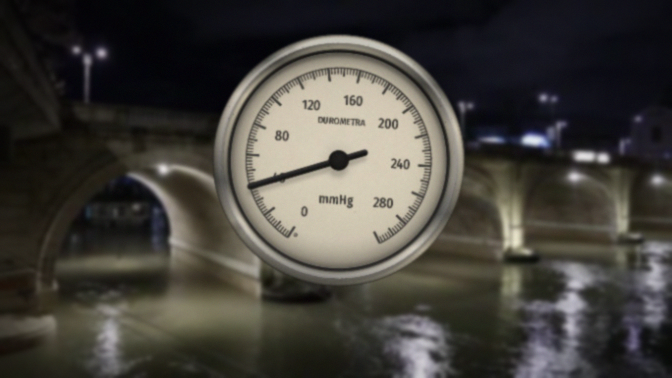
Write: 40 mmHg
